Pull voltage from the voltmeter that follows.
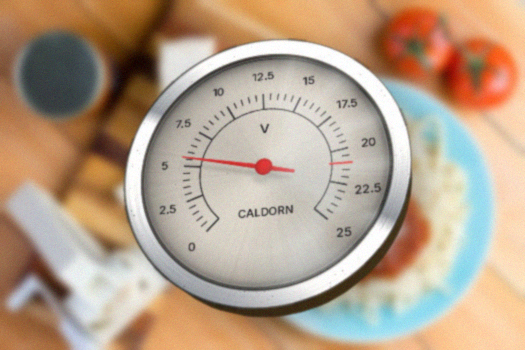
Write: 5.5 V
